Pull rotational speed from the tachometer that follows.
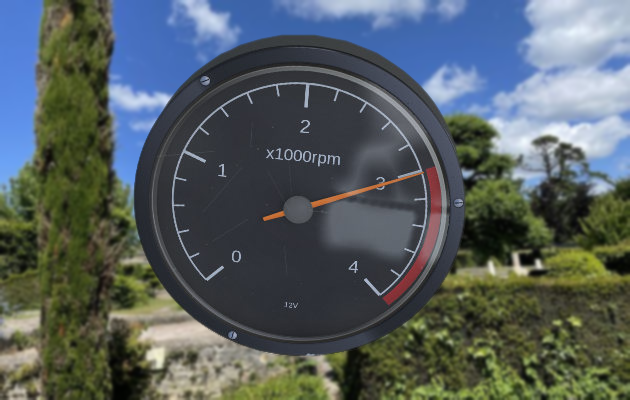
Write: 3000 rpm
